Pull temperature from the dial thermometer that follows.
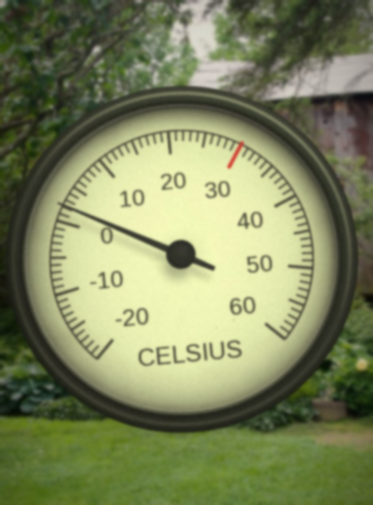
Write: 2 °C
